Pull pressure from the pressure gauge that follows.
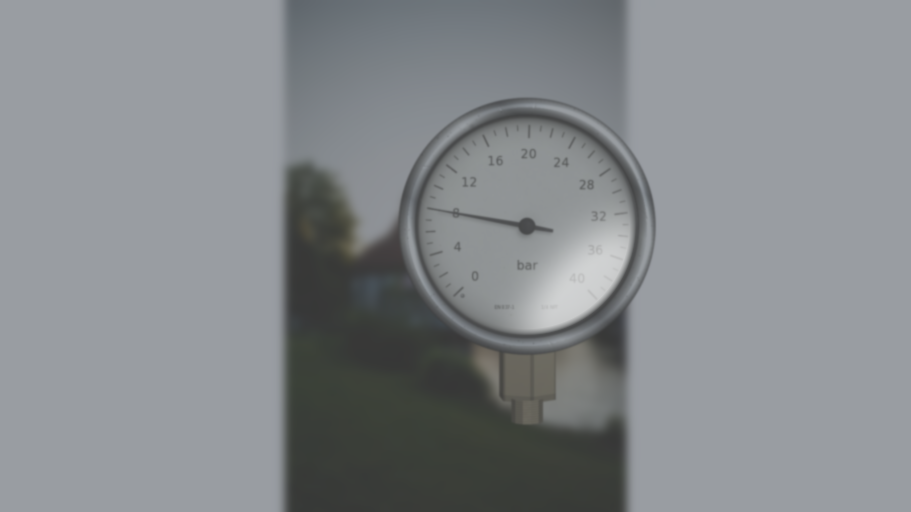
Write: 8 bar
